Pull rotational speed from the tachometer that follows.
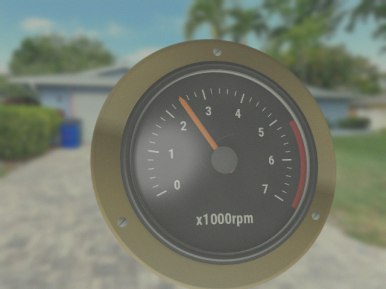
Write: 2400 rpm
